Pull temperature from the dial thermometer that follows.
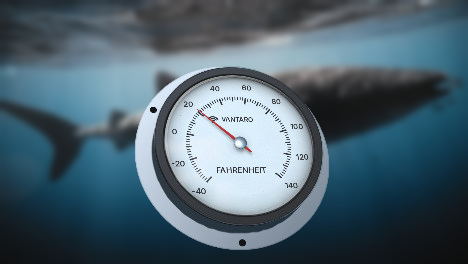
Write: 20 °F
